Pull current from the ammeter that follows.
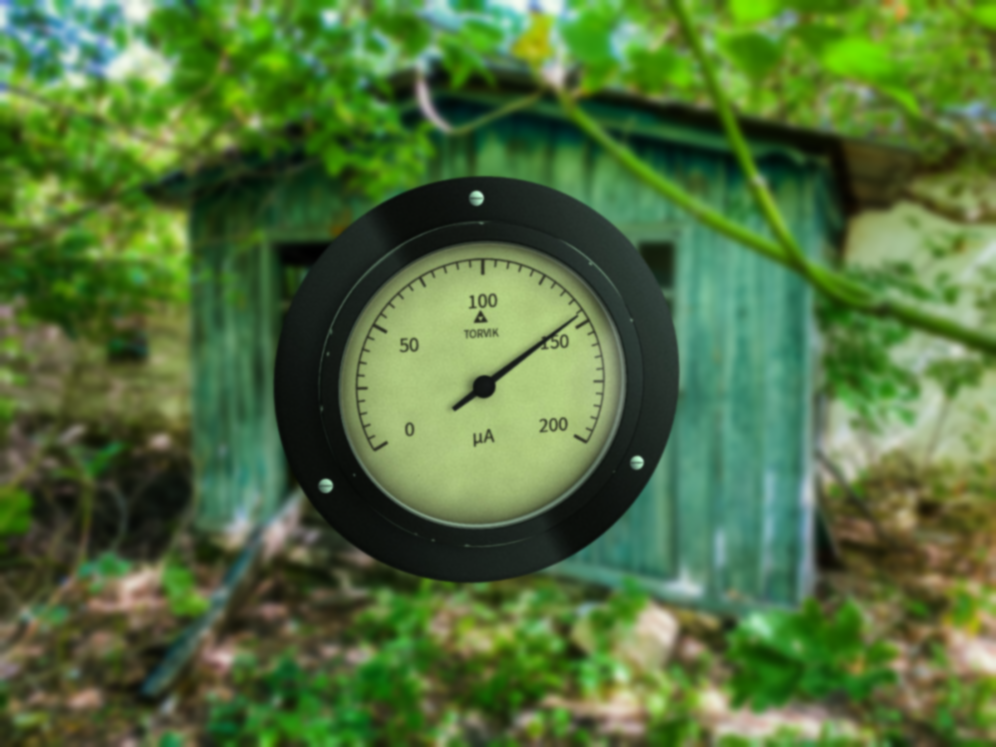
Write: 145 µA
